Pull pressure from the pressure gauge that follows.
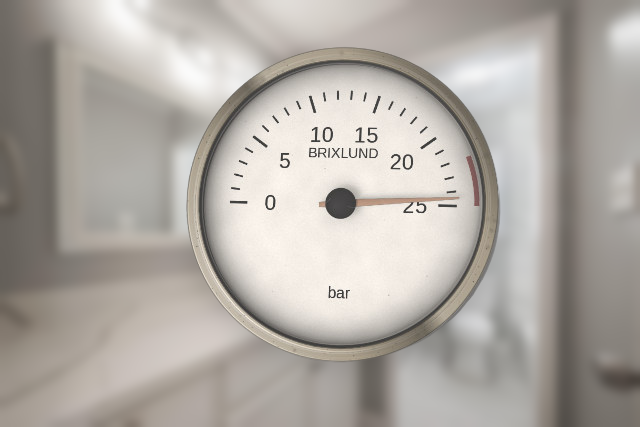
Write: 24.5 bar
